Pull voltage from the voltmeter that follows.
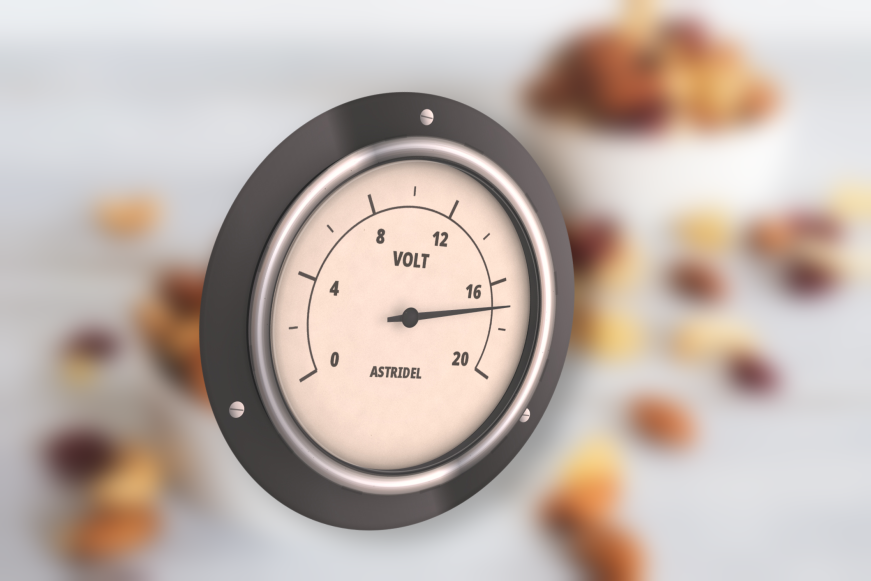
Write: 17 V
